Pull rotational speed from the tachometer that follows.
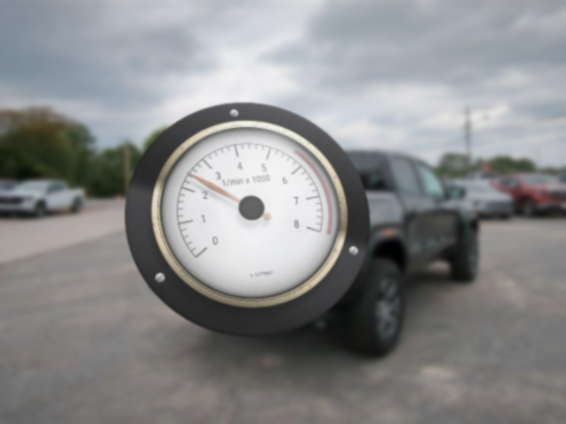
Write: 2400 rpm
